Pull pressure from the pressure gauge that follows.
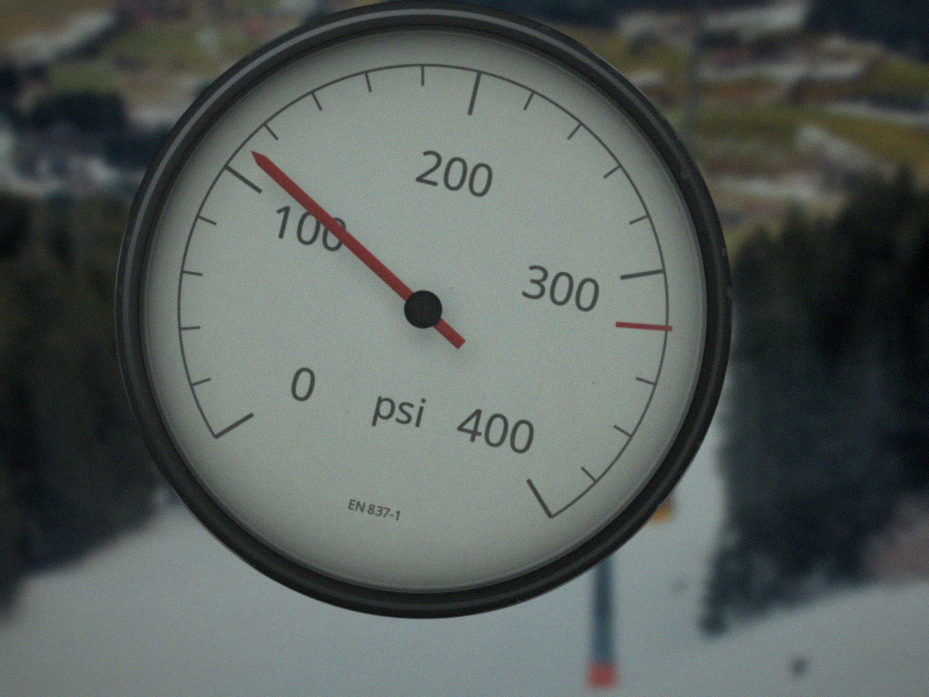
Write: 110 psi
